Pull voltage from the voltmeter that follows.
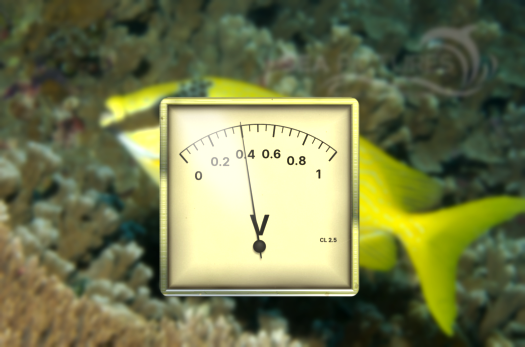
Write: 0.4 V
